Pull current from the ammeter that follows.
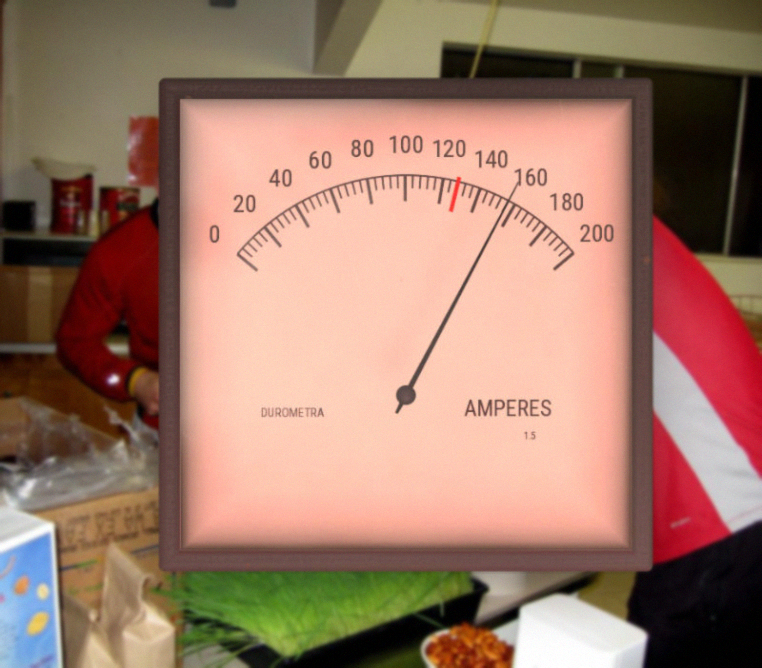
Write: 156 A
